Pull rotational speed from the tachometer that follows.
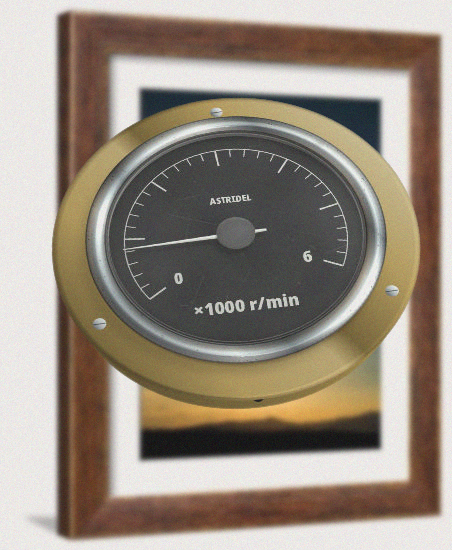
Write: 800 rpm
